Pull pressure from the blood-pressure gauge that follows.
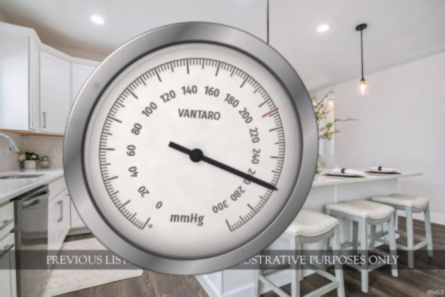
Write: 260 mmHg
